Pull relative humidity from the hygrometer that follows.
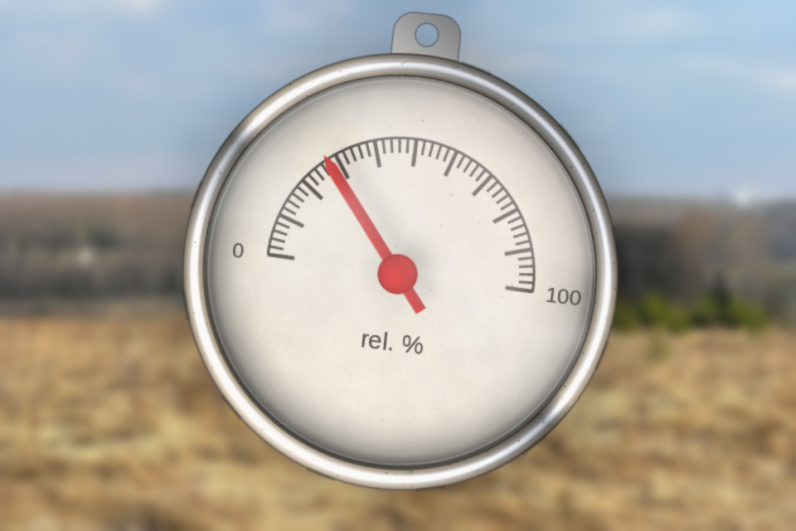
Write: 28 %
